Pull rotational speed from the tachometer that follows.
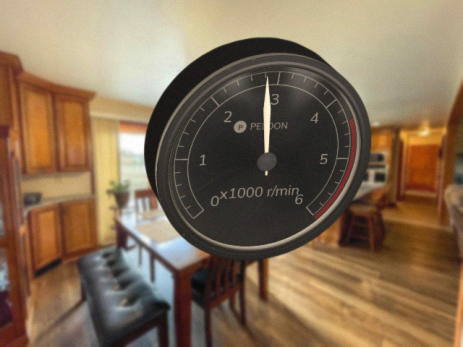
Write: 2800 rpm
